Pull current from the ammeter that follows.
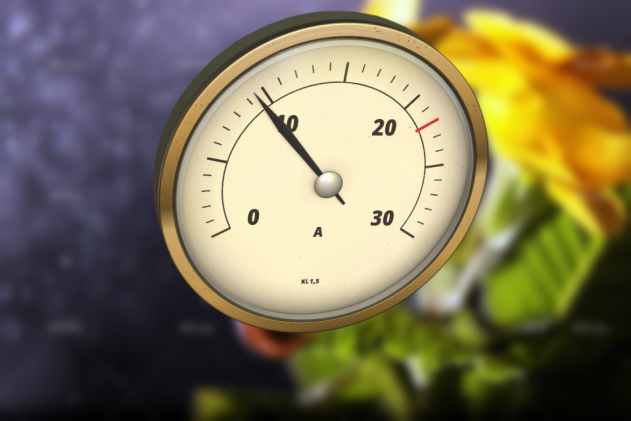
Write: 9.5 A
